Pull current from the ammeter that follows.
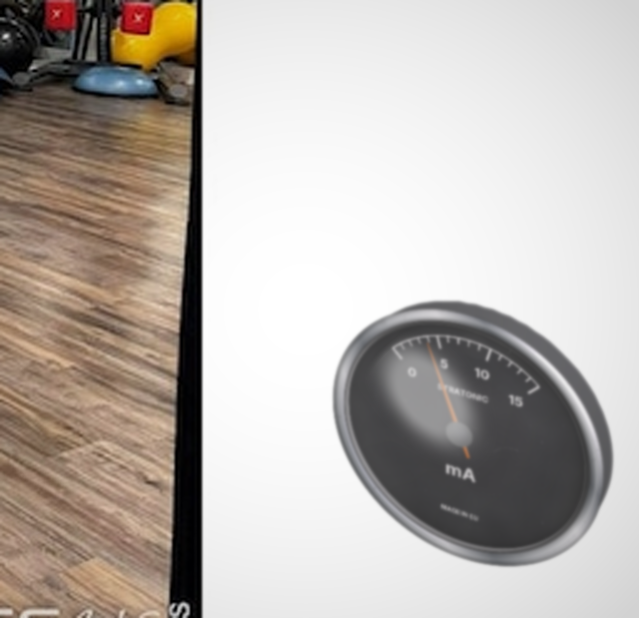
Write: 4 mA
